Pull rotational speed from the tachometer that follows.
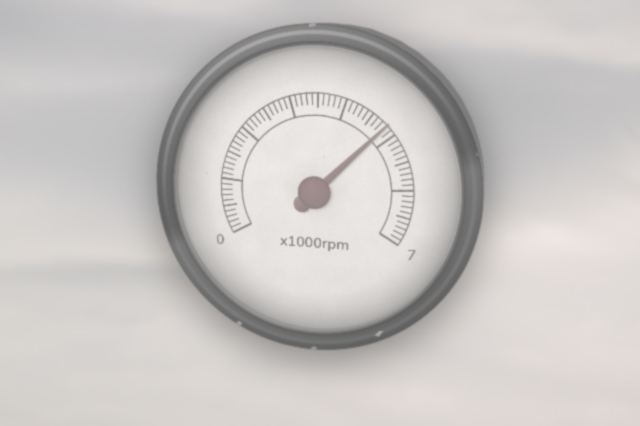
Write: 4800 rpm
